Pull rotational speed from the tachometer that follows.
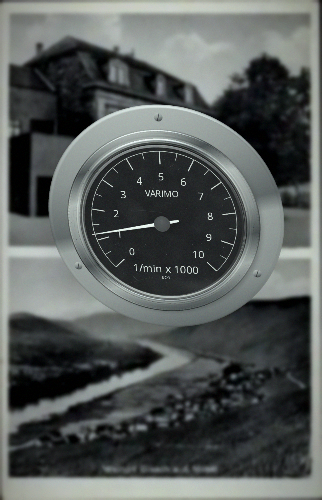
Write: 1250 rpm
